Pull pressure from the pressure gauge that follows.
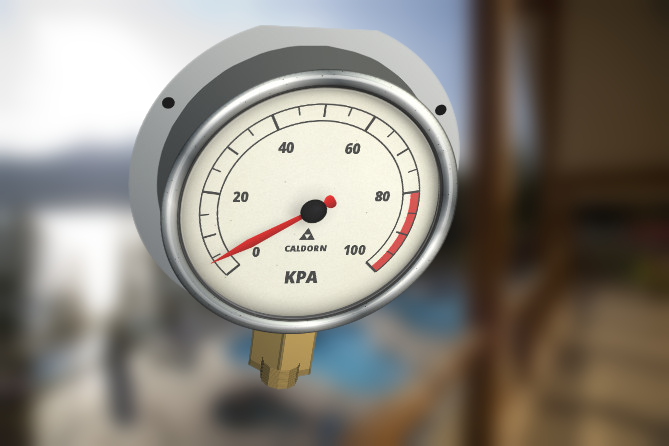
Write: 5 kPa
